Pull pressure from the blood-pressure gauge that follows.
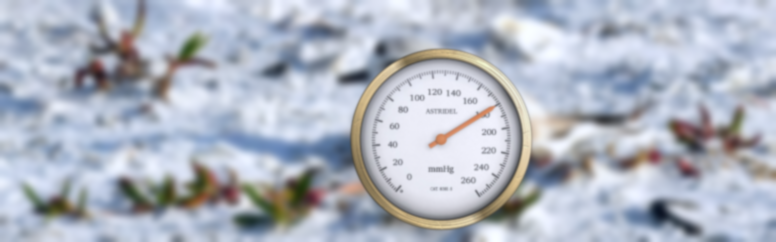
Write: 180 mmHg
